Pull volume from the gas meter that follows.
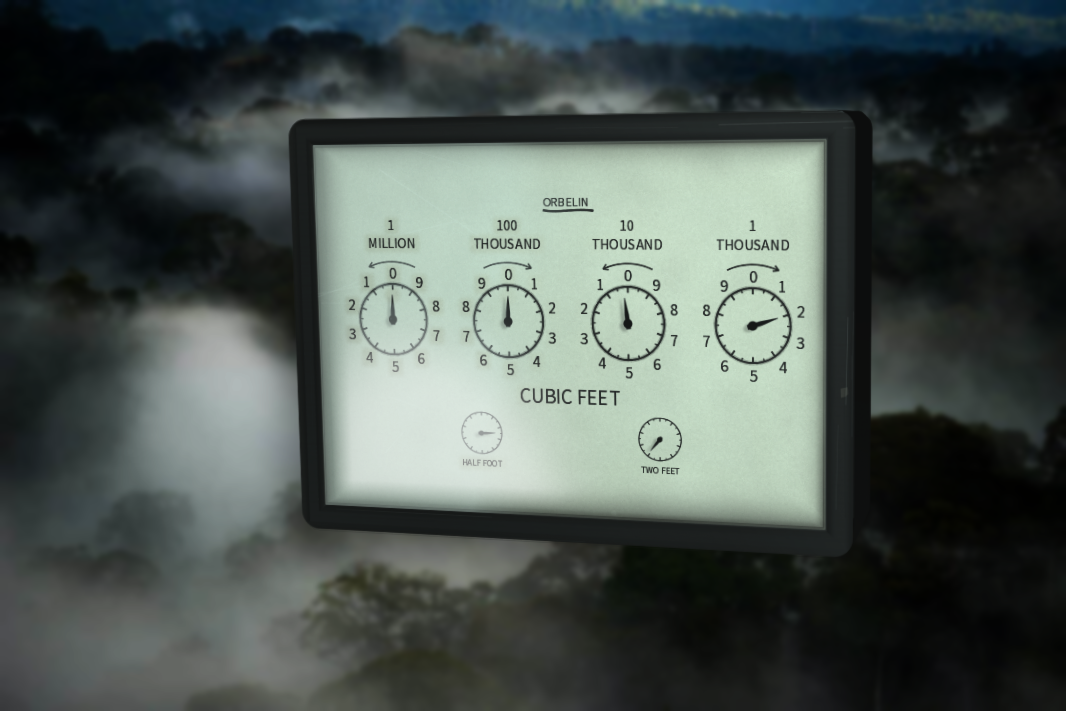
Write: 200 ft³
